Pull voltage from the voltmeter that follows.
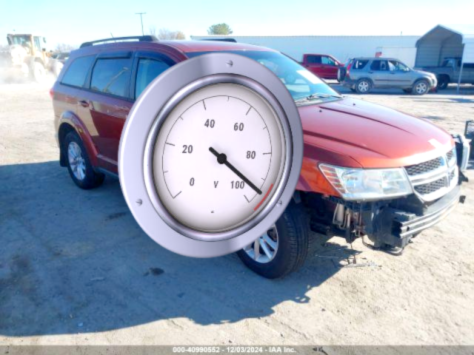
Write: 95 V
